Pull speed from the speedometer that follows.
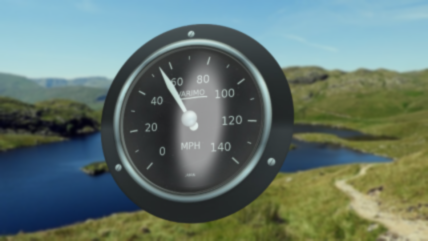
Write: 55 mph
